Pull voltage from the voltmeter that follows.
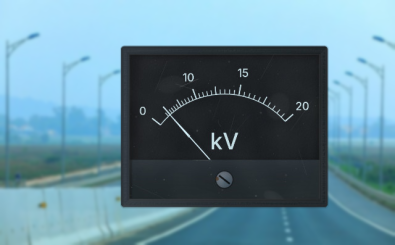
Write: 5 kV
